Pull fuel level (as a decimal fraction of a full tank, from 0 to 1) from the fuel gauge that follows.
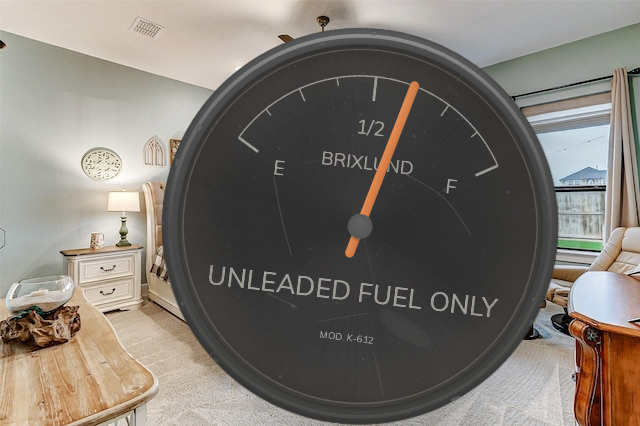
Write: 0.625
